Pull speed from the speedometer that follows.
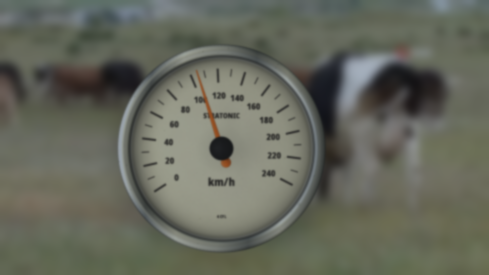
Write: 105 km/h
